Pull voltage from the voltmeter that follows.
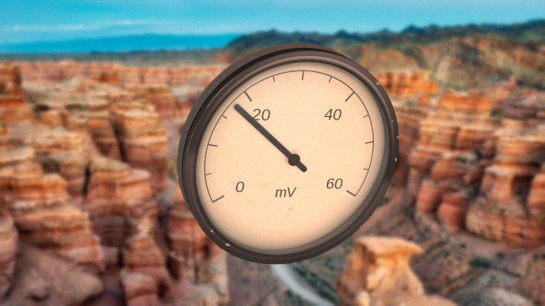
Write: 17.5 mV
